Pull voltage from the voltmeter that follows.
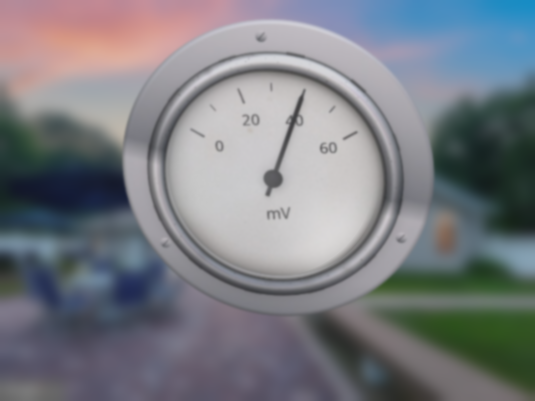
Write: 40 mV
